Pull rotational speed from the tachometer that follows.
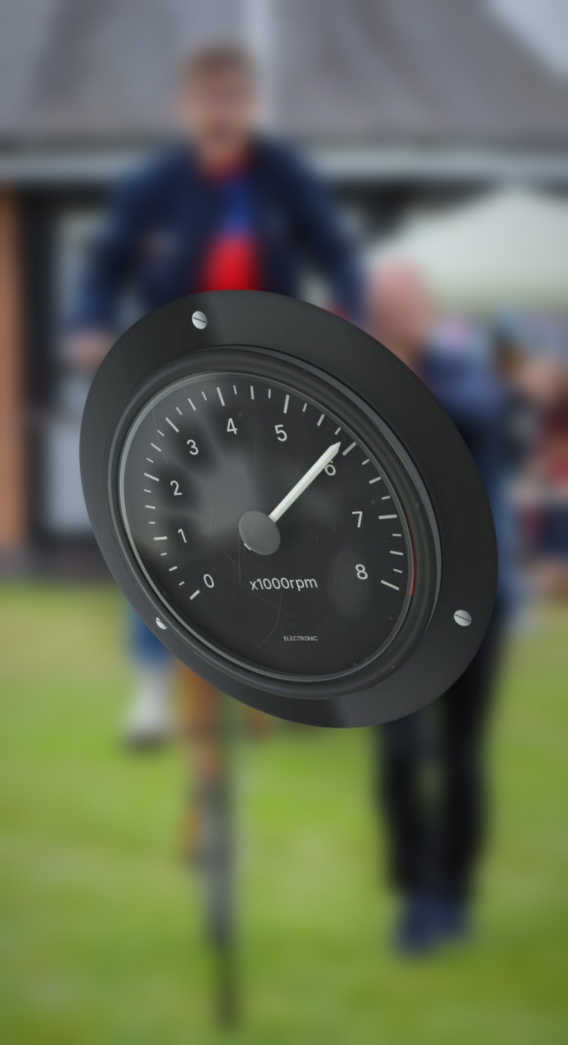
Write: 5875 rpm
